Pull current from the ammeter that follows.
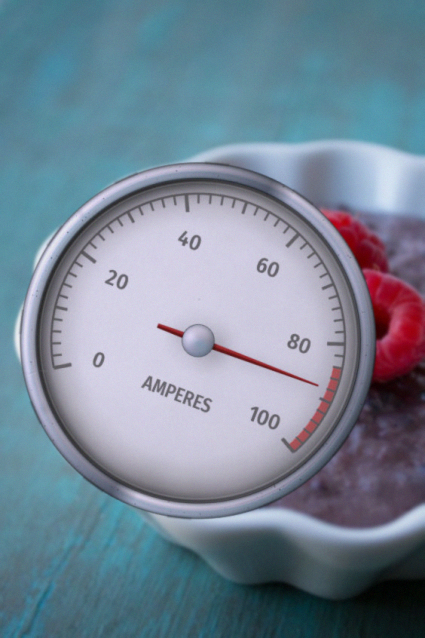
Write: 88 A
